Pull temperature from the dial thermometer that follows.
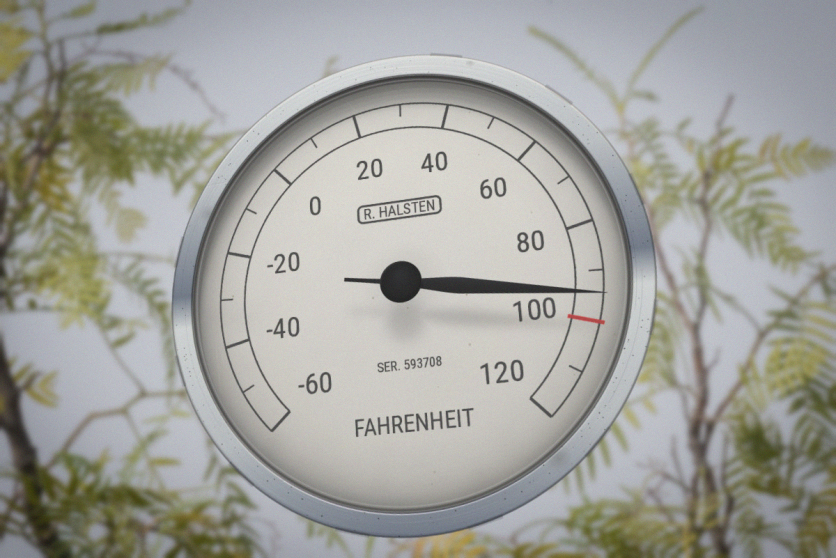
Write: 95 °F
